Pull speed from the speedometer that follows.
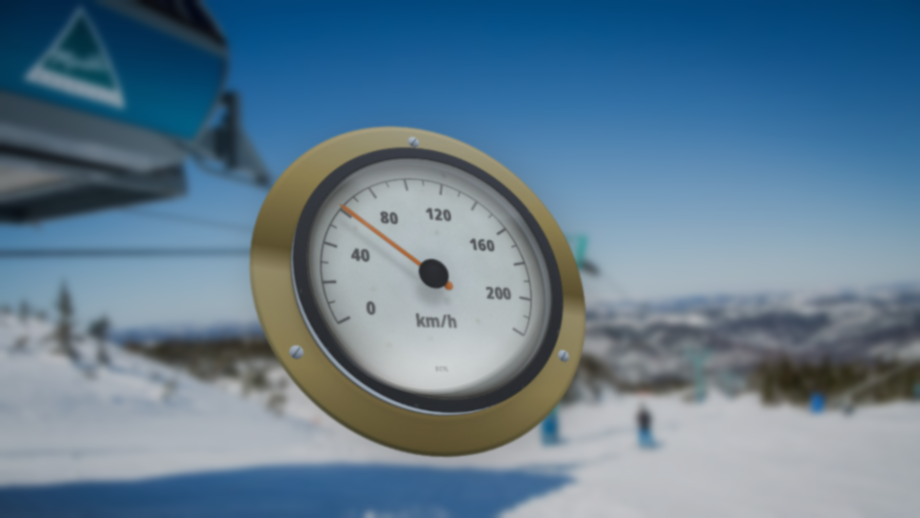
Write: 60 km/h
